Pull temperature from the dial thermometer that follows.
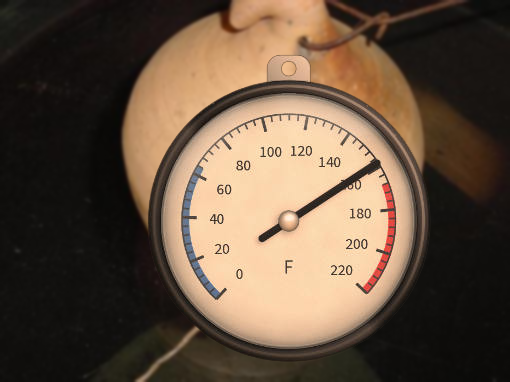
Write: 158 °F
